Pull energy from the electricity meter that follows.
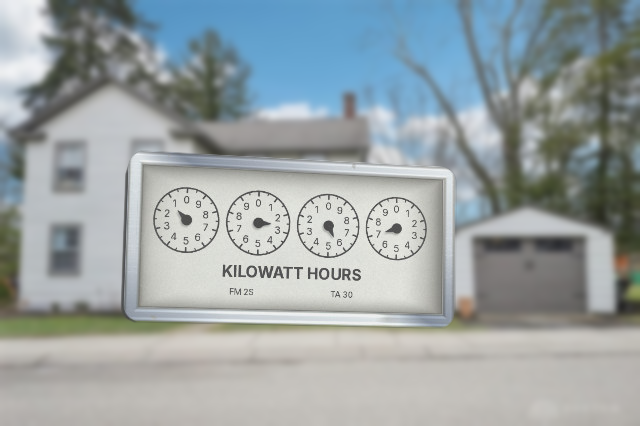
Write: 1257 kWh
